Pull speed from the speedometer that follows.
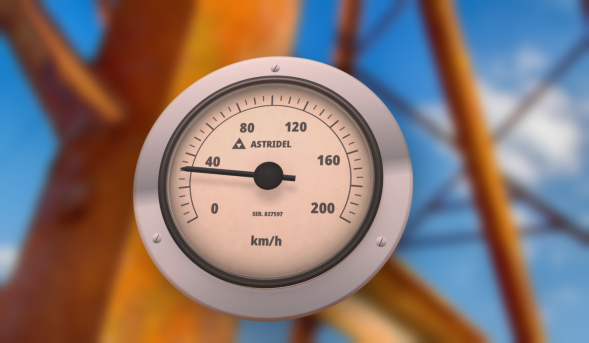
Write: 30 km/h
